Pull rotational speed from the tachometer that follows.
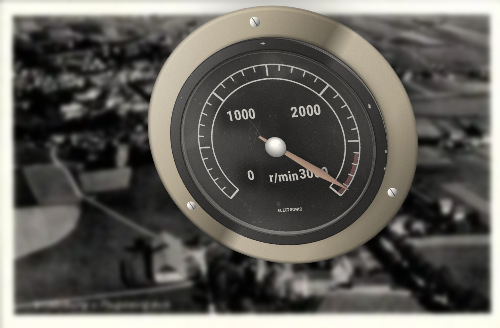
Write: 2900 rpm
